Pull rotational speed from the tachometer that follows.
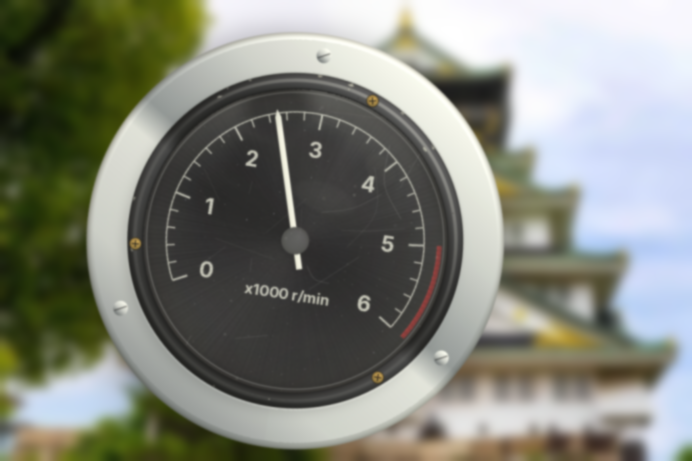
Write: 2500 rpm
